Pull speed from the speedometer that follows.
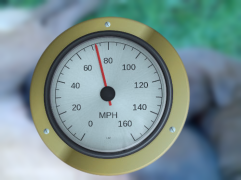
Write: 72.5 mph
